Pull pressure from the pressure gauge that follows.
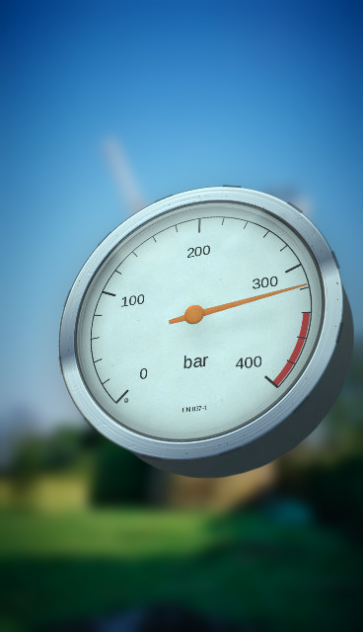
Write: 320 bar
